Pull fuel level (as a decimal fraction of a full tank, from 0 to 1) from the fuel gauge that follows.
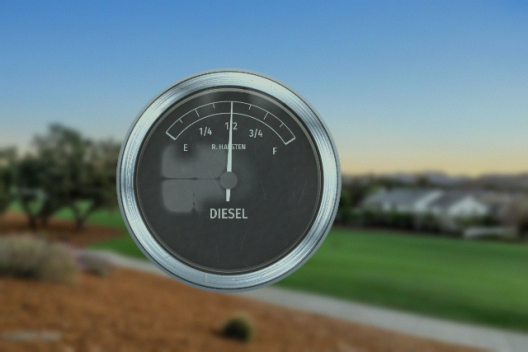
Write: 0.5
